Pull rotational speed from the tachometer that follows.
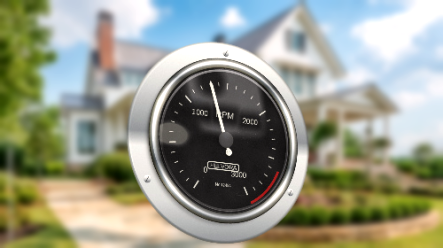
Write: 1300 rpm
